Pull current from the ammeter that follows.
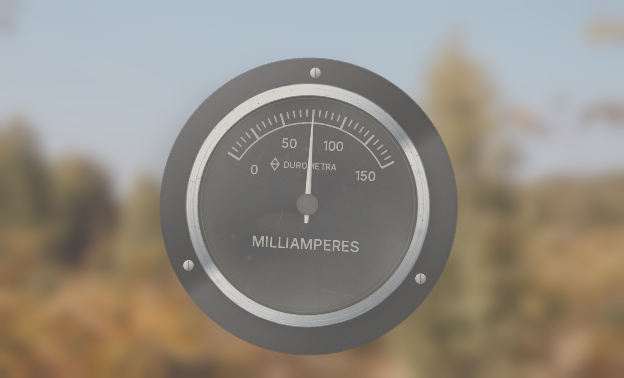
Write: 75 mA
